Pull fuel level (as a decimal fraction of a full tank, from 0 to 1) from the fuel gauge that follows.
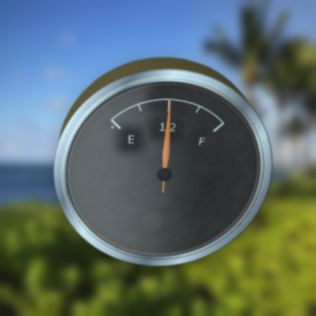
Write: 0.5
